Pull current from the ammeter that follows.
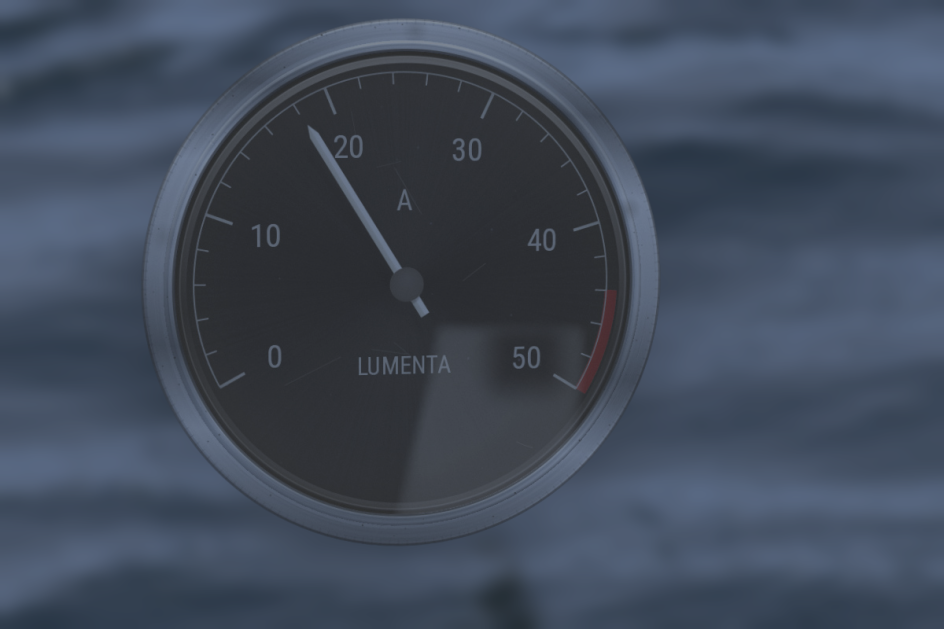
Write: 18 A
